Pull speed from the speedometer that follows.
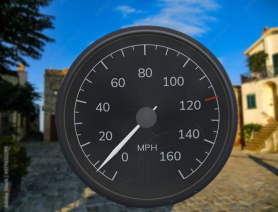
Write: 7.5 mph
